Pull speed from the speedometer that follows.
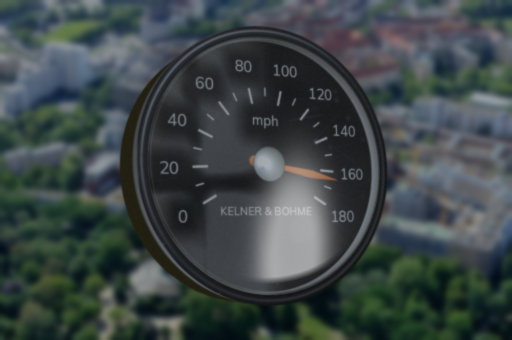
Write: 165 mph
